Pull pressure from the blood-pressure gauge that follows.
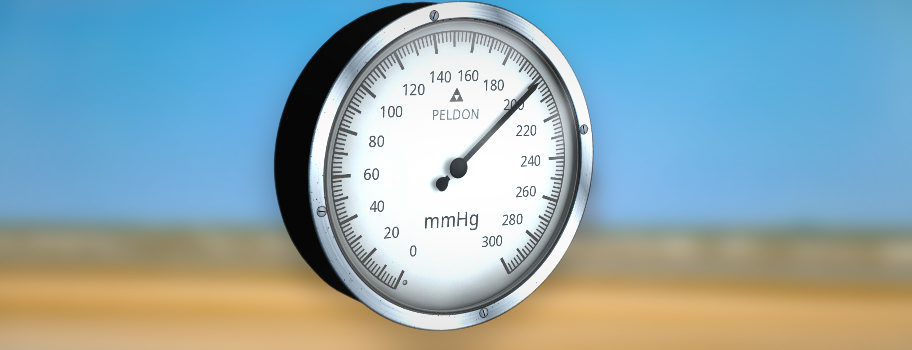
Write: 200 mmHg
